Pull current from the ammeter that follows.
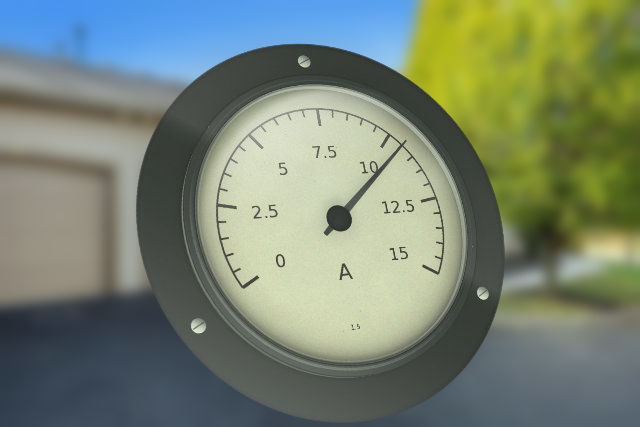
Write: 10.5 A
